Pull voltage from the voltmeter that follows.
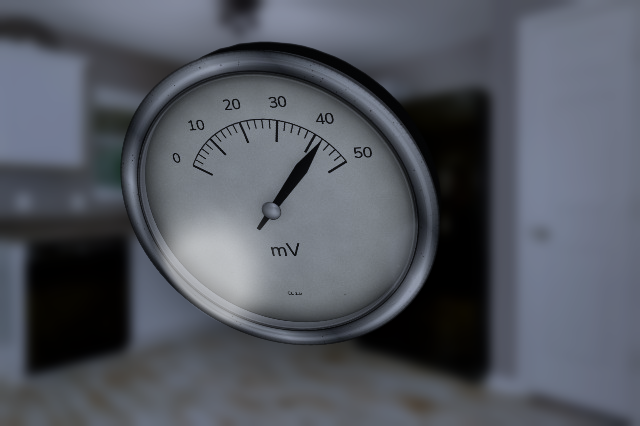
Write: 42 mV
